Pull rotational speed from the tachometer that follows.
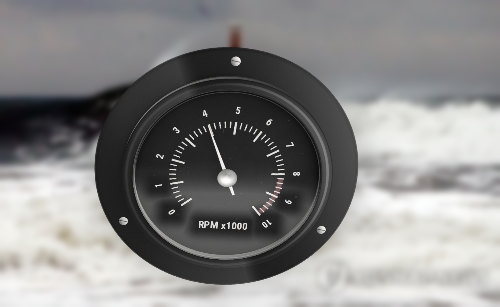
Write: 4000 rpm
